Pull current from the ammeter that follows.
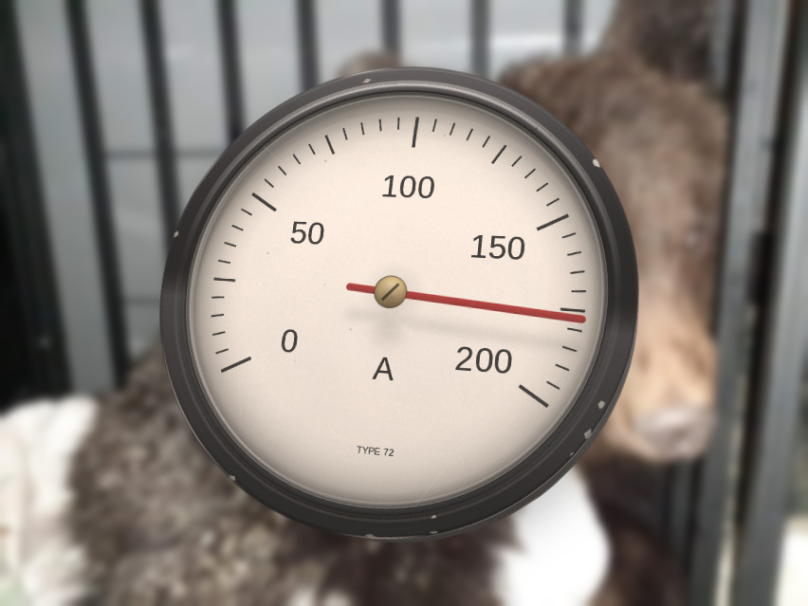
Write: 177.5 A
